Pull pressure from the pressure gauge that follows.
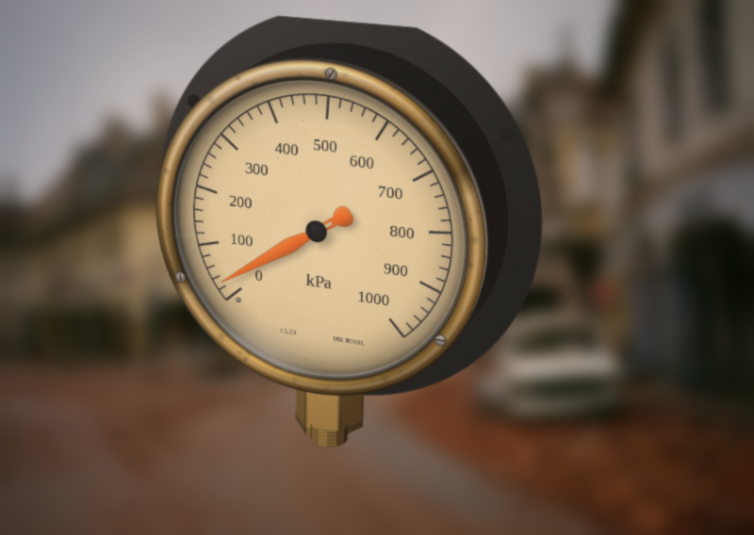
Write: 30 kPa
